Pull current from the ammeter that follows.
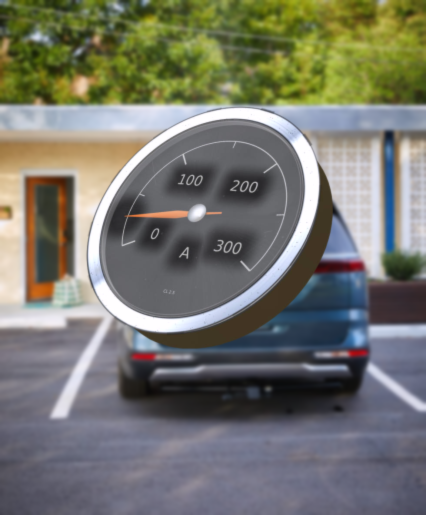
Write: 25 A
